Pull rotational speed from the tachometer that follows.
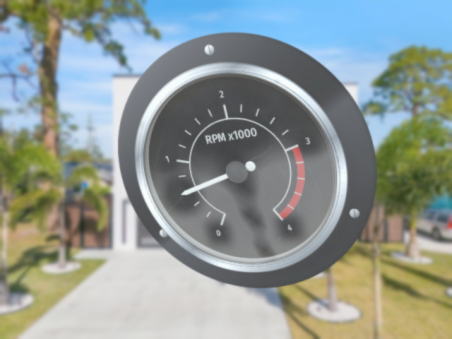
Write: 600 rpm
